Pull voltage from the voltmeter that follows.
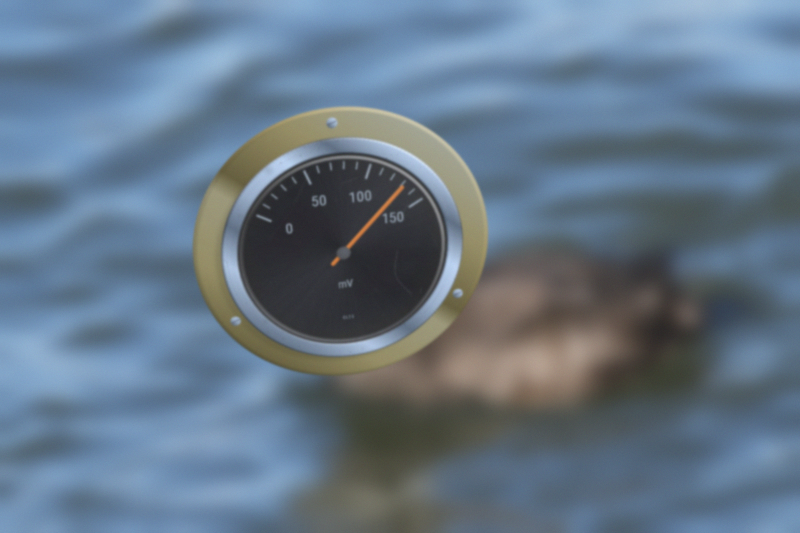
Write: 130 mV
